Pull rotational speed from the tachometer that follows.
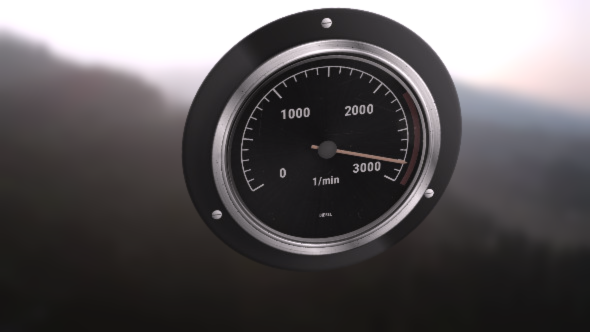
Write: 2800 rpm
